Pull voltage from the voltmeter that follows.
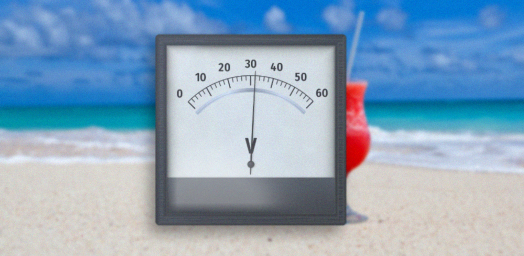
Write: 32 V
